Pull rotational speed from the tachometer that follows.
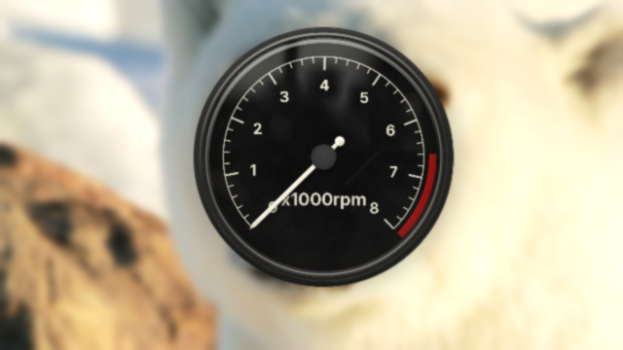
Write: 0 rpm
